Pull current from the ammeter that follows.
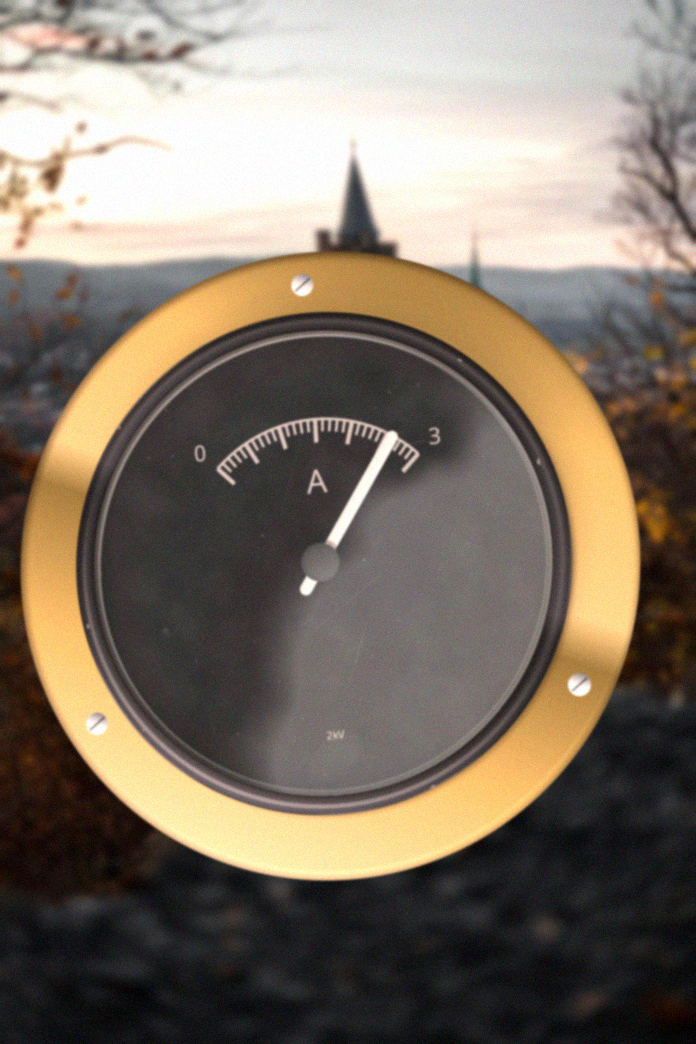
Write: 2.6 A
